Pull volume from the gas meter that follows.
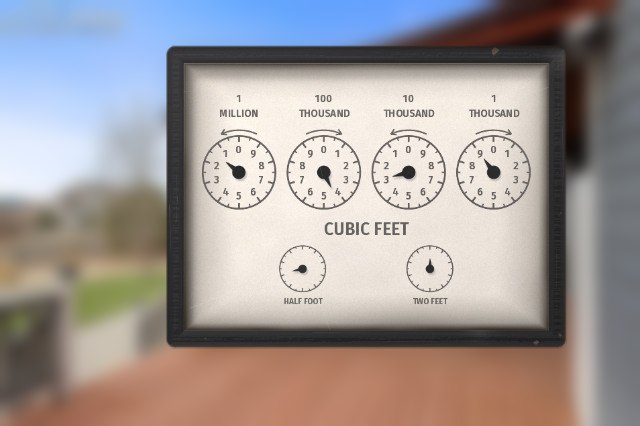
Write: 142900 ft³
